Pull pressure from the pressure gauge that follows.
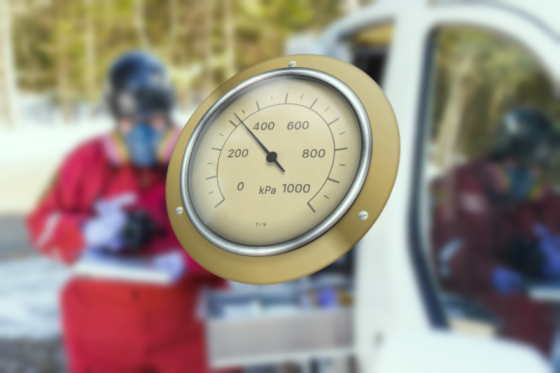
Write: 325 kPa
